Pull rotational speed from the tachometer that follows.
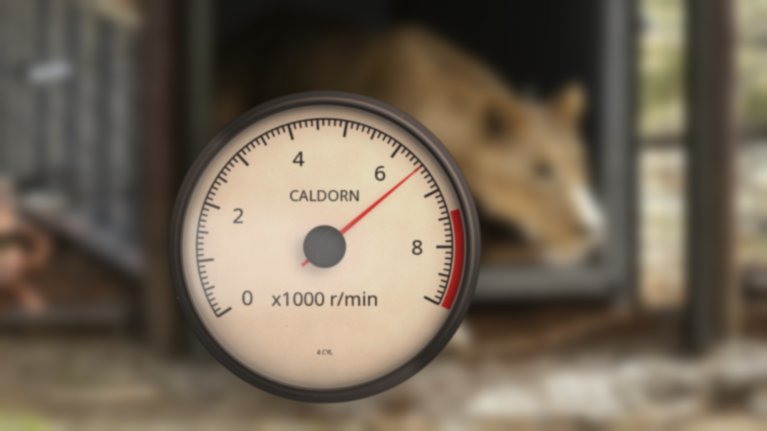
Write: 6500 rpm
